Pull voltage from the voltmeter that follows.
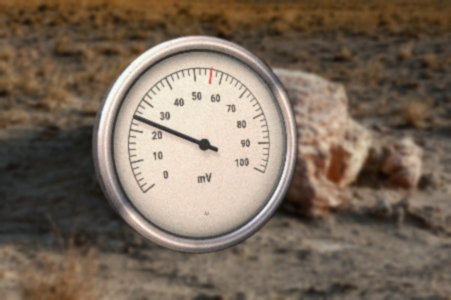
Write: 24 mV
